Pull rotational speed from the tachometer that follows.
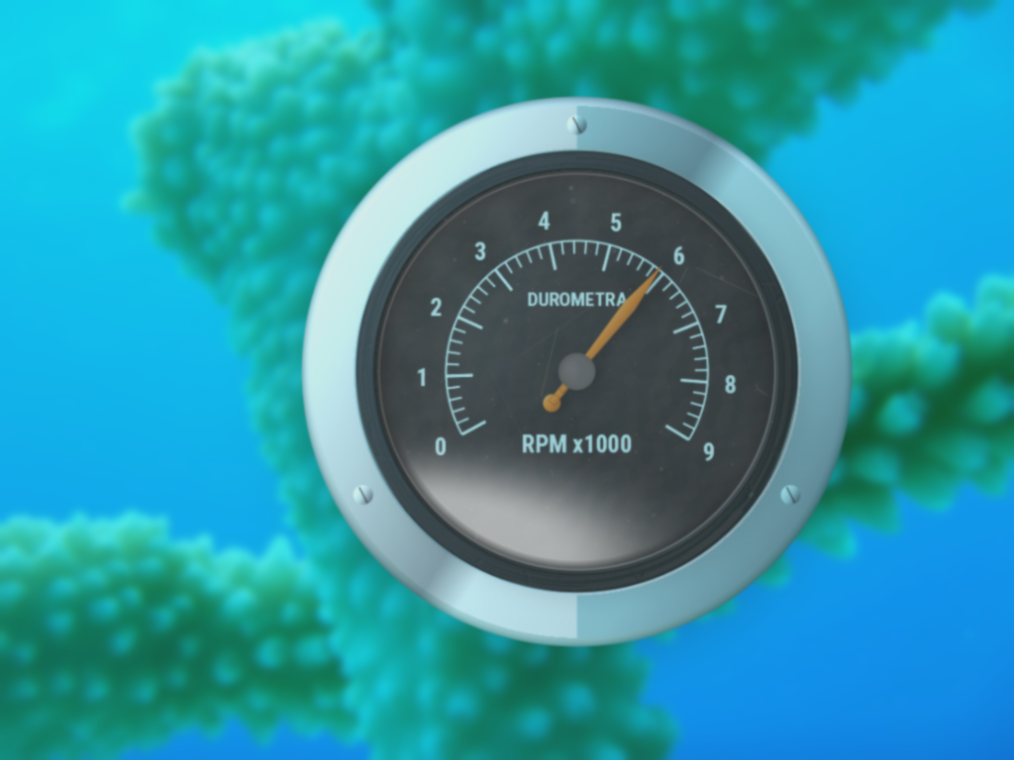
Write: 5900 rpm
